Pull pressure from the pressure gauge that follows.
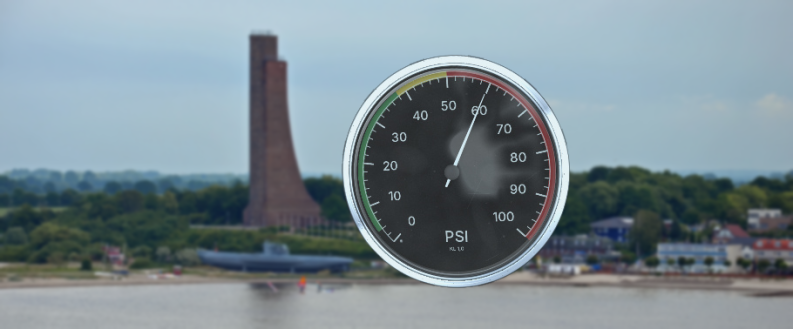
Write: 60 psi
